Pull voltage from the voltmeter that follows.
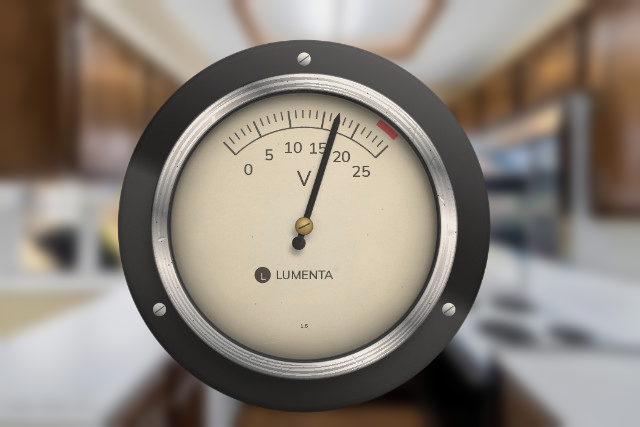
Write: 17 V
